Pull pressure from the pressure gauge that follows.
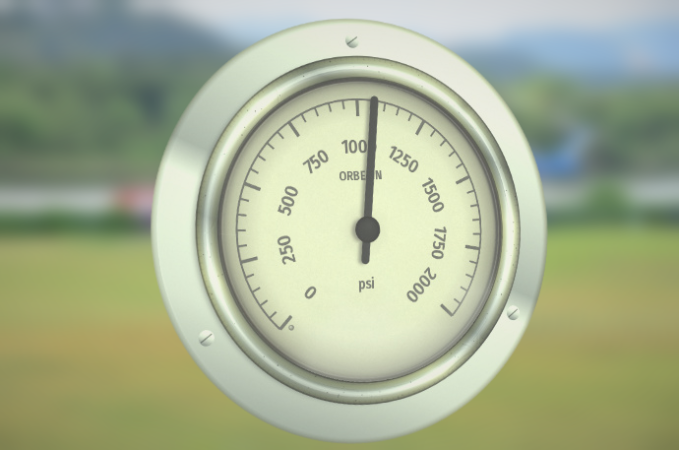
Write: 1050 psi
